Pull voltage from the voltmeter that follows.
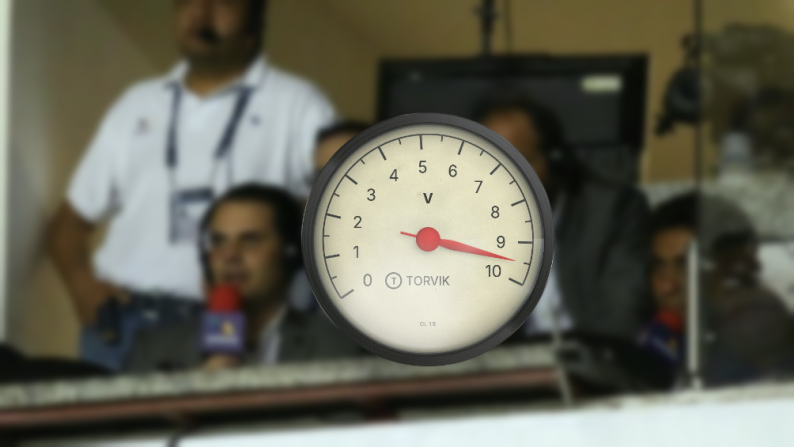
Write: 9.5 V
